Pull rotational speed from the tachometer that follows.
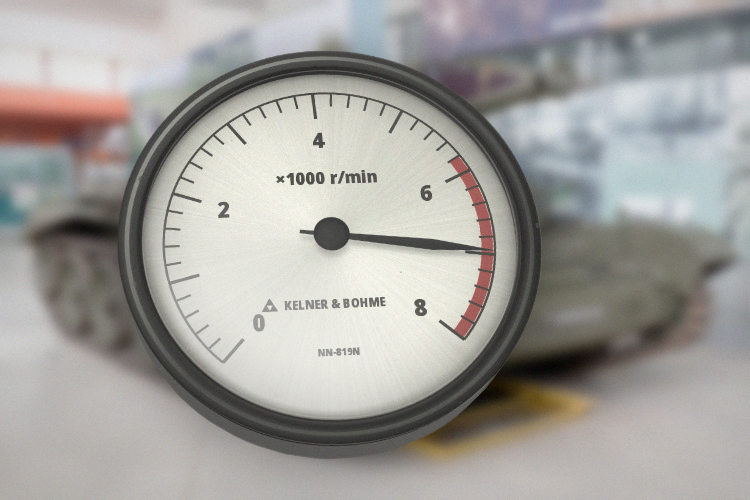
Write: 7000 rpm
